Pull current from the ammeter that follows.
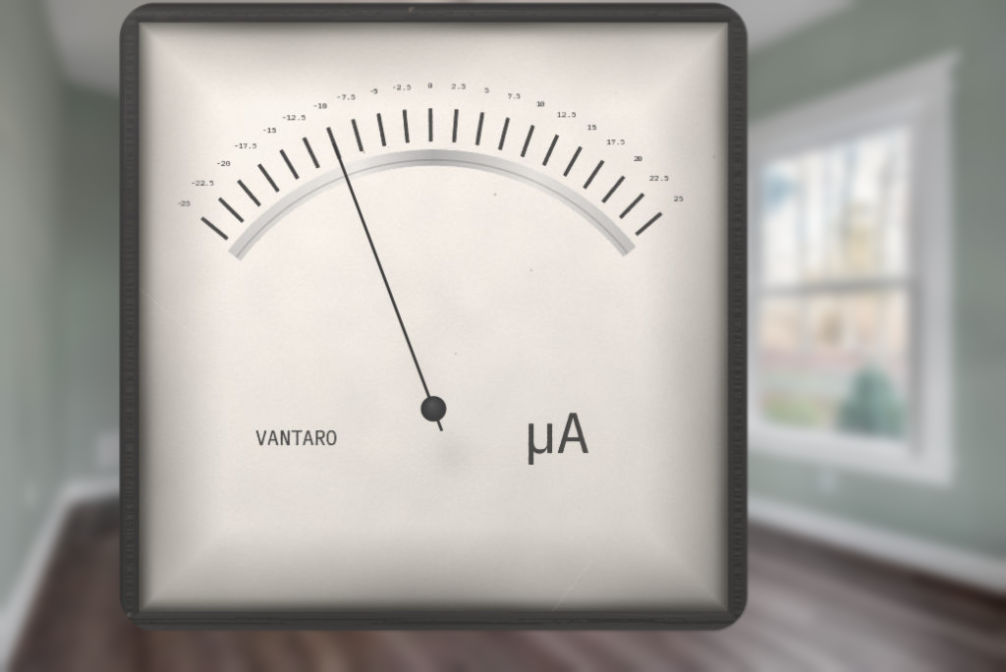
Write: -10 µA
